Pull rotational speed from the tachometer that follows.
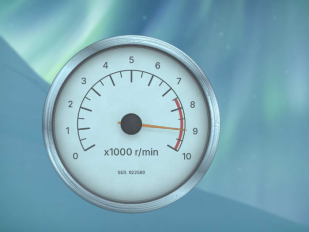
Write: 9000 rpm
